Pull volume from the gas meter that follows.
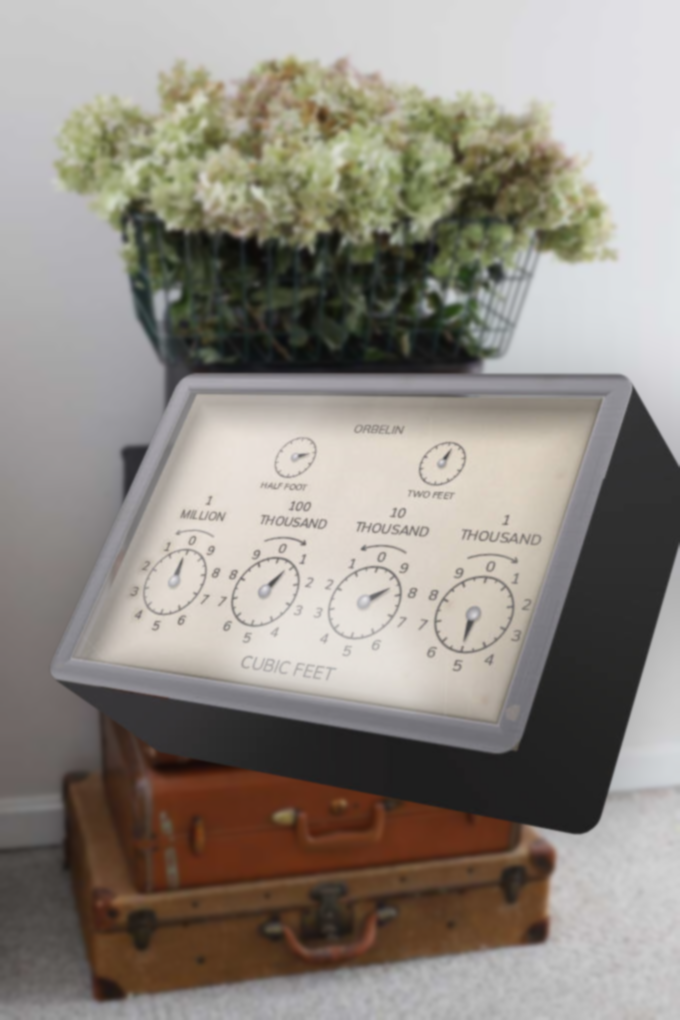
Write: 8500 ft³
